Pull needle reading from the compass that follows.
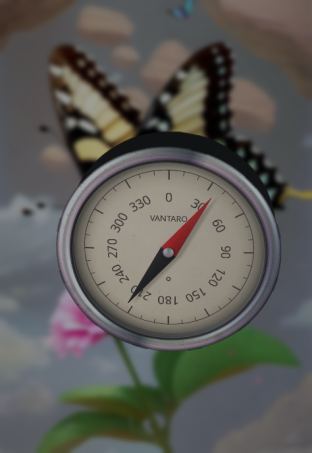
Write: 35 °
